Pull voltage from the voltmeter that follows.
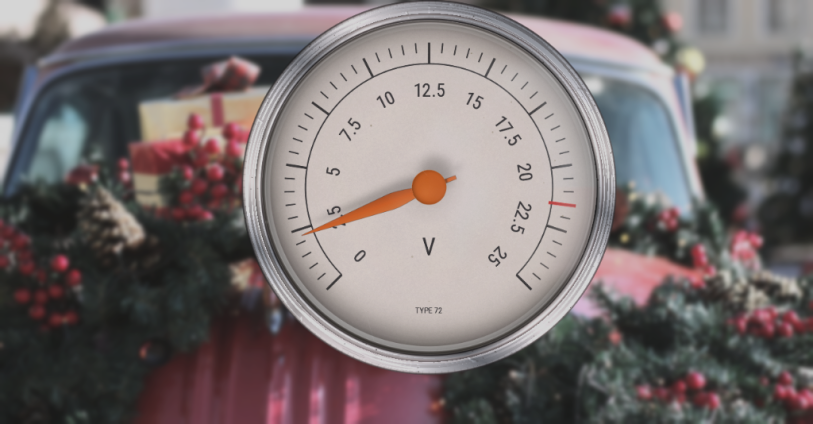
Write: 2.25 V
